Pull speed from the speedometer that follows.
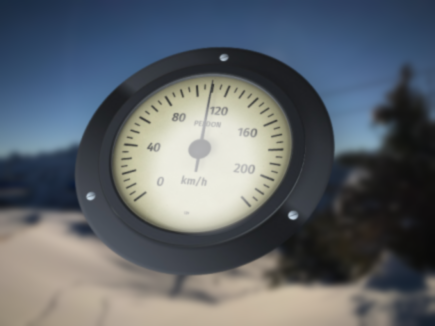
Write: 110 km/h
